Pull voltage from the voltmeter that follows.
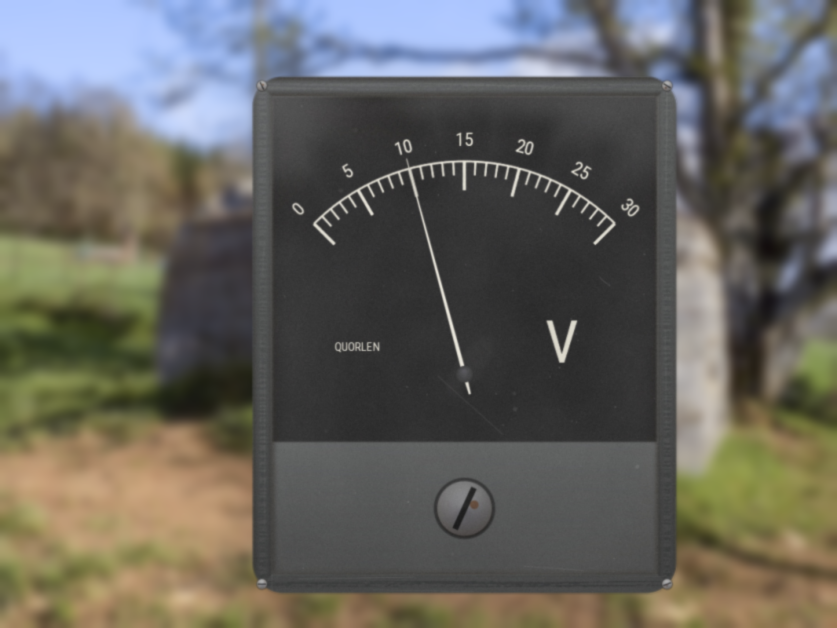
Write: 10 V
